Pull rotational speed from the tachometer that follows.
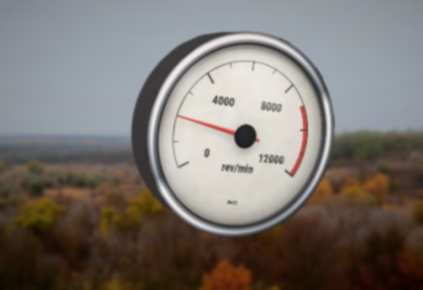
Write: 2000 rpm
